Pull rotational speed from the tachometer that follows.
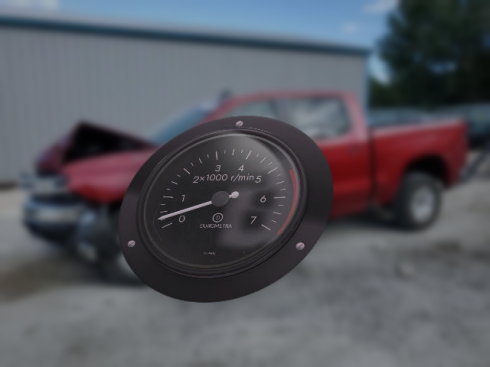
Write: 250 rpm
